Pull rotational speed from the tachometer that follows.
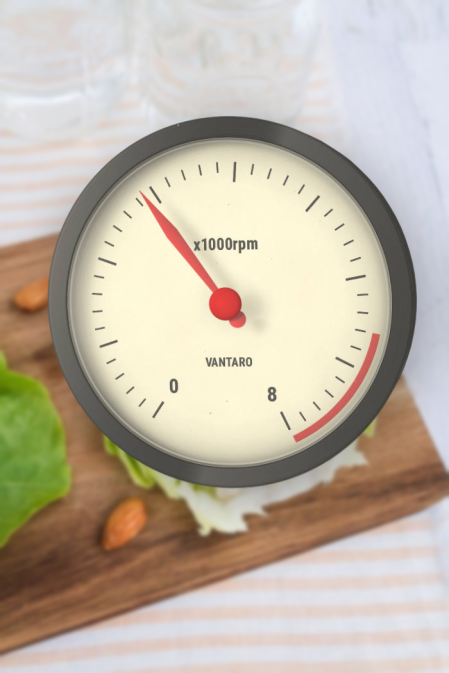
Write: 2900 rpm
